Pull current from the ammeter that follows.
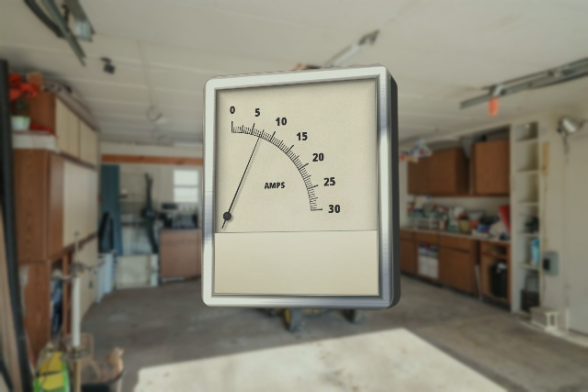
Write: 7.5 A
